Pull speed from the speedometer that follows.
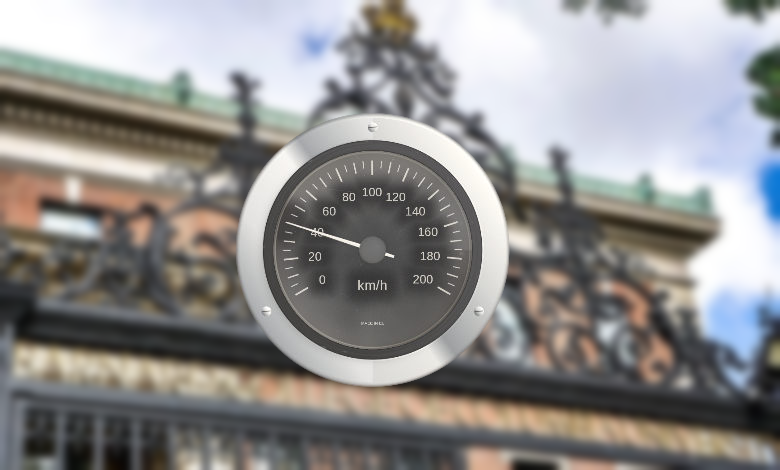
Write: 40 km/h
